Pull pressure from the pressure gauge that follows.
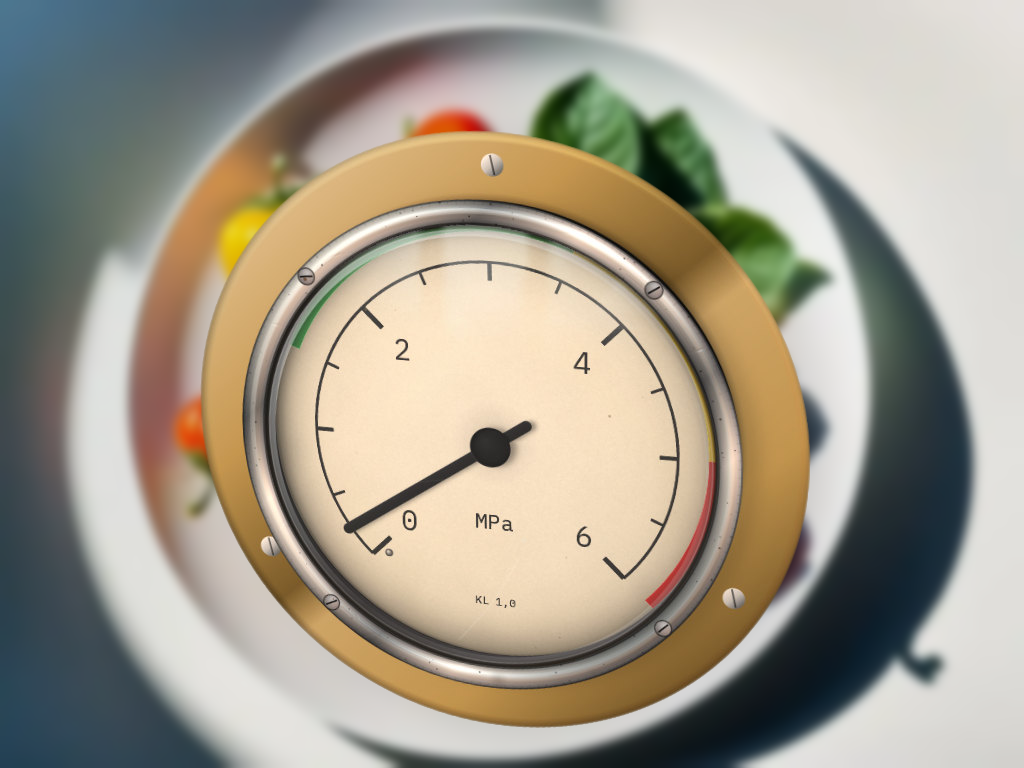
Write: 0.25 MPa
